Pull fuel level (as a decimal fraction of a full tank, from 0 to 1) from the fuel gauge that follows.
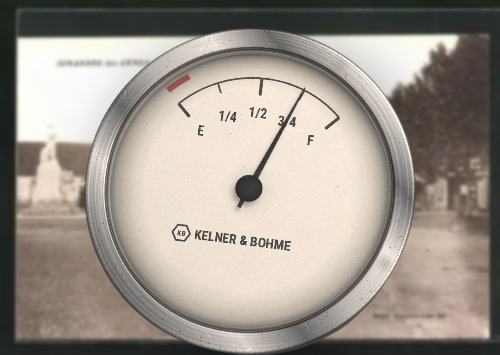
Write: 0.75
